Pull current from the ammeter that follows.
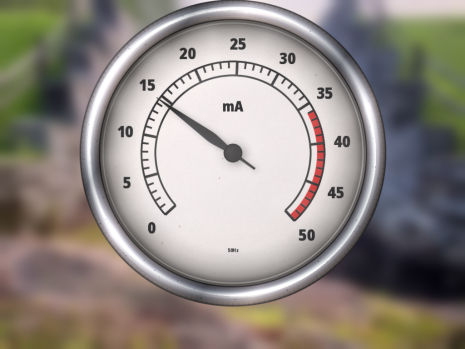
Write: 14.5 mA
